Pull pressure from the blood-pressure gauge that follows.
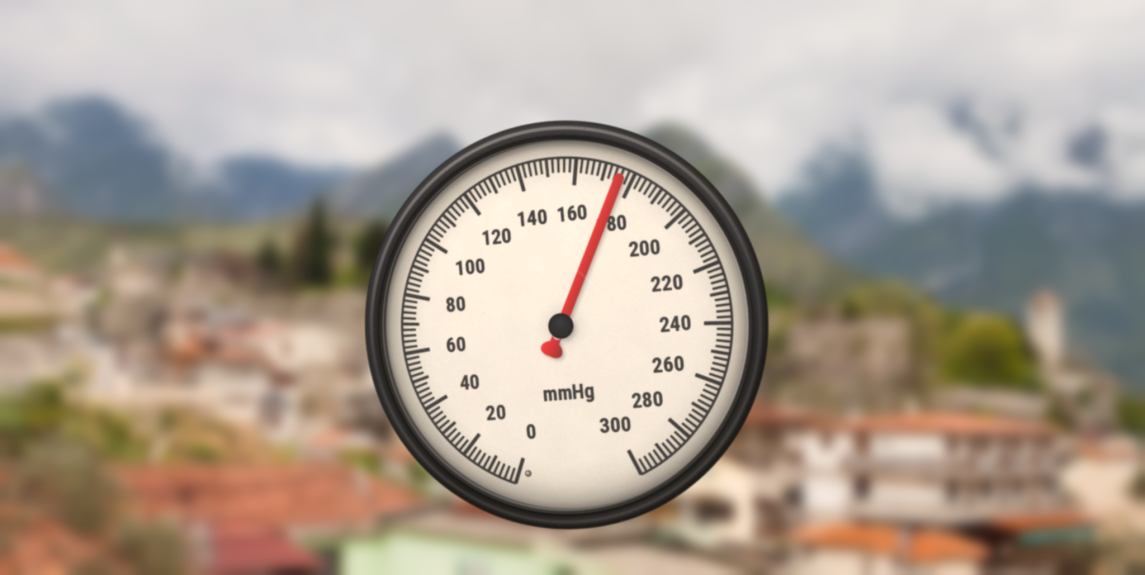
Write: 176 mmHg
